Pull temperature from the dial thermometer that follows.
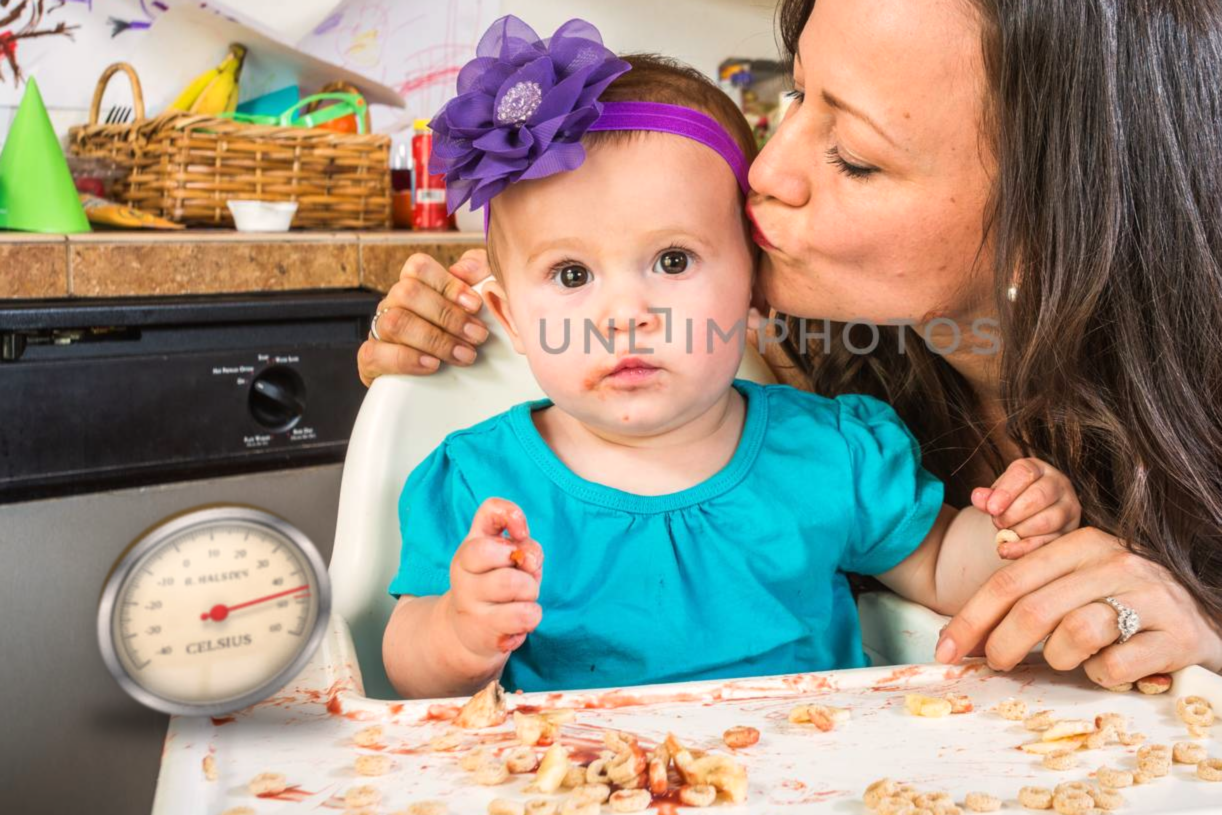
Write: 45 °C
